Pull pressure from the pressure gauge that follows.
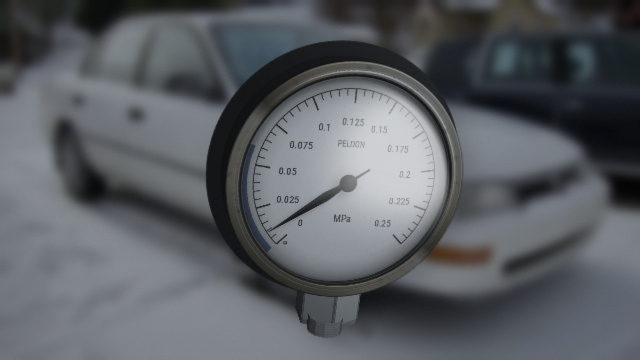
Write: 0.01 MPa
